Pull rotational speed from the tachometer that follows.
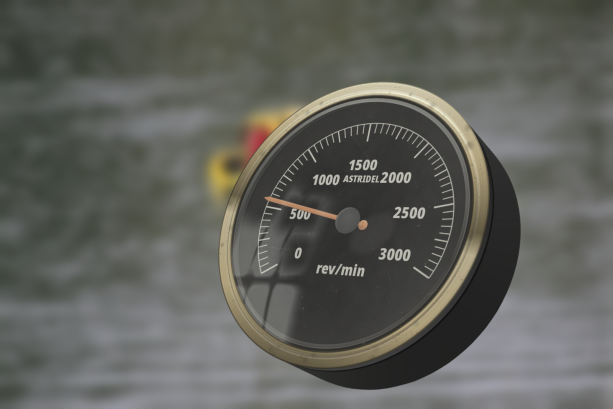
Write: 550 rpm
